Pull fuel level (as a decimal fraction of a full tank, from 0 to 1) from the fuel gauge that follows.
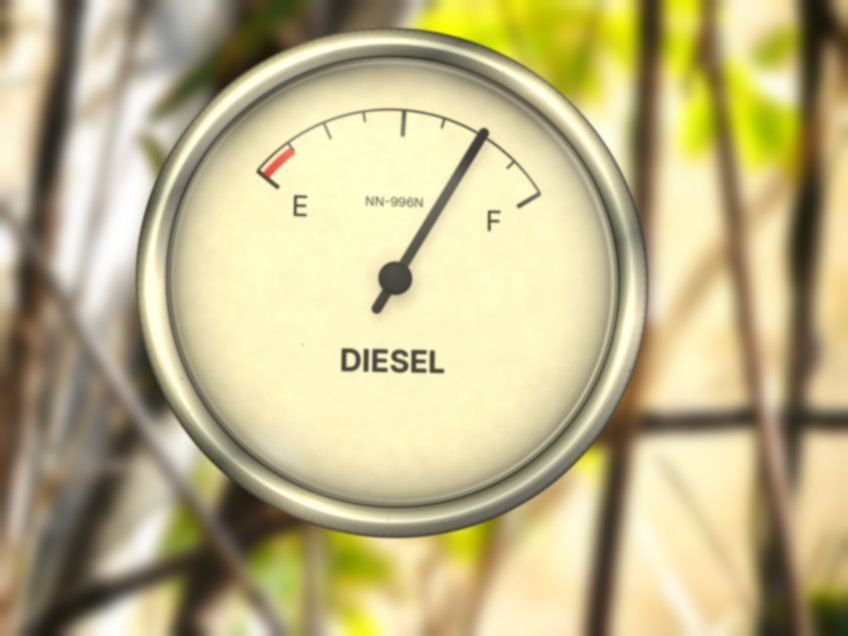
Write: 0.75
